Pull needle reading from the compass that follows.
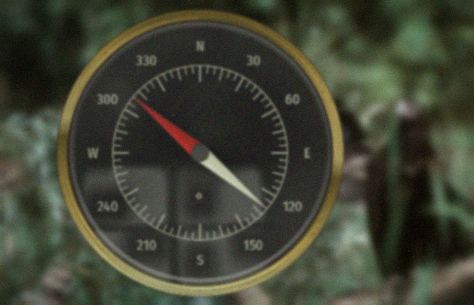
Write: 310 °
